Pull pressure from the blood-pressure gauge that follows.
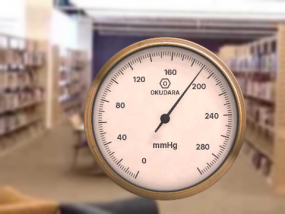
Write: 190 mmHg
